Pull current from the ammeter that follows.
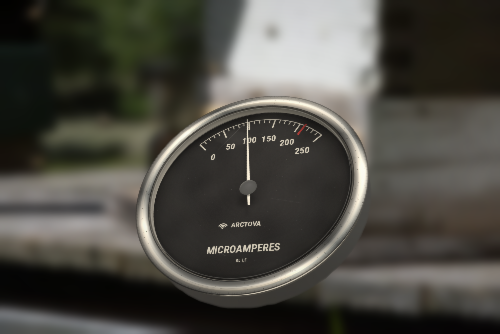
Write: 100 µA
